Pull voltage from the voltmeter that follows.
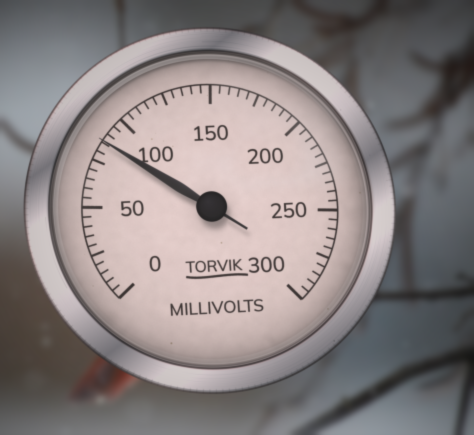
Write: 85 mV
